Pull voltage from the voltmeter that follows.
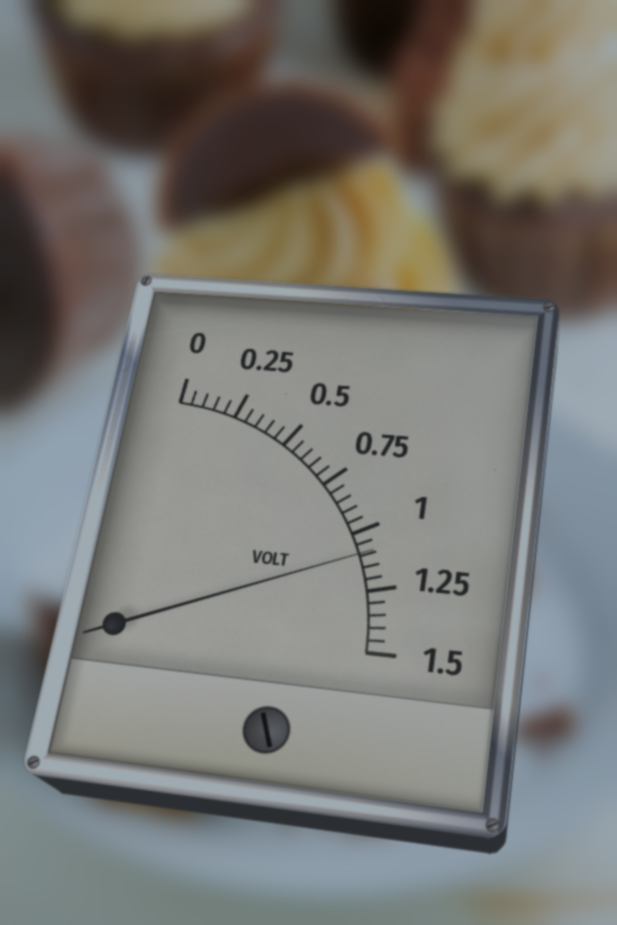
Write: 1.1 V
